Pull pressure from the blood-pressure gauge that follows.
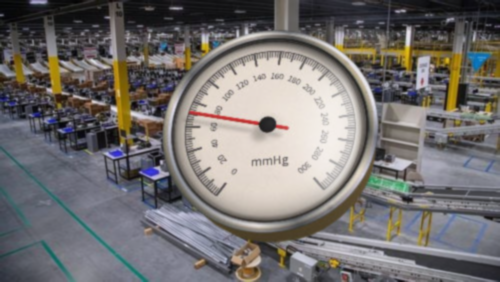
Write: 70 mmHg
